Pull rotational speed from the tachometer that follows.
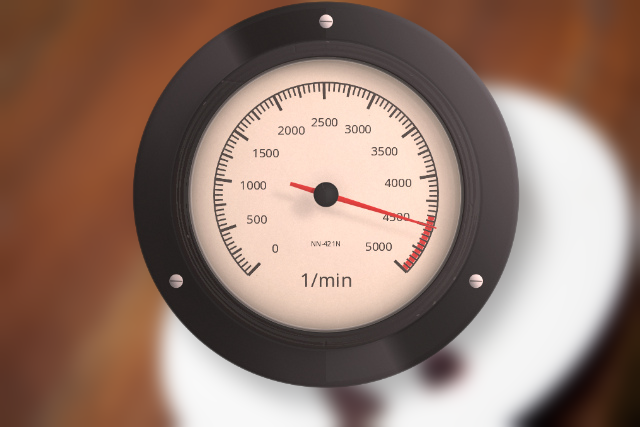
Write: 4500 rpm
